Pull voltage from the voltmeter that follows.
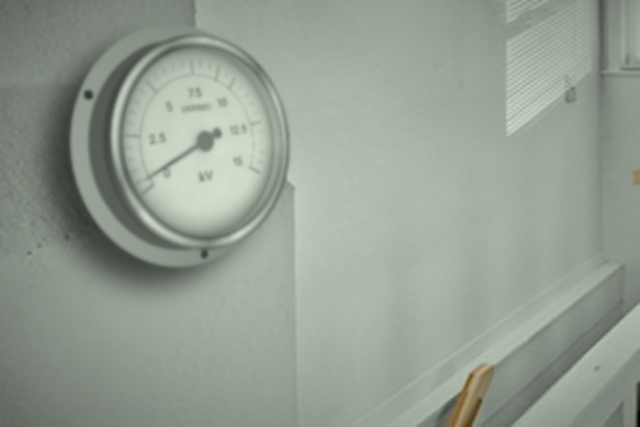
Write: 0.5 kV
